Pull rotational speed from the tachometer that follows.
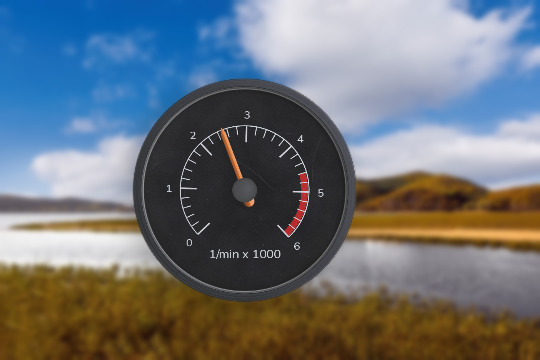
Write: 2500 rpm
